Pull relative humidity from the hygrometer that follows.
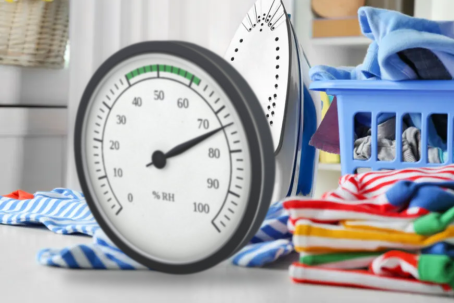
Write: 74 %
